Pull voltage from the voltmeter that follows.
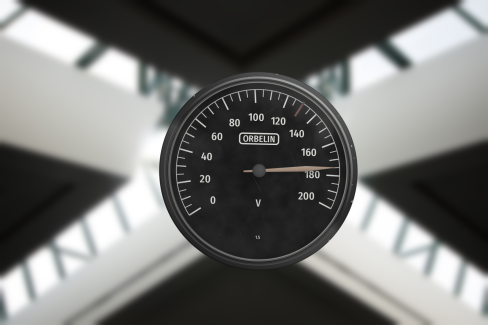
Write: 175 V
